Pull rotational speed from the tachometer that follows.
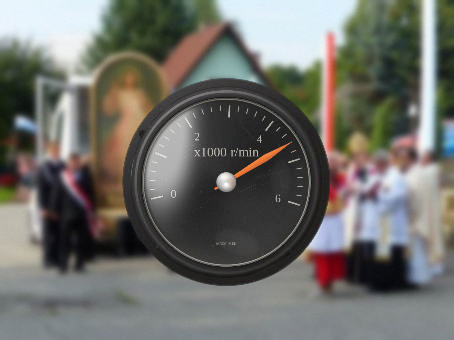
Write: 4600 rpm
